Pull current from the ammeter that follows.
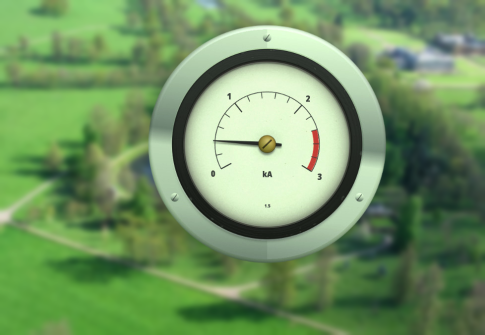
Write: 0.4 kA
